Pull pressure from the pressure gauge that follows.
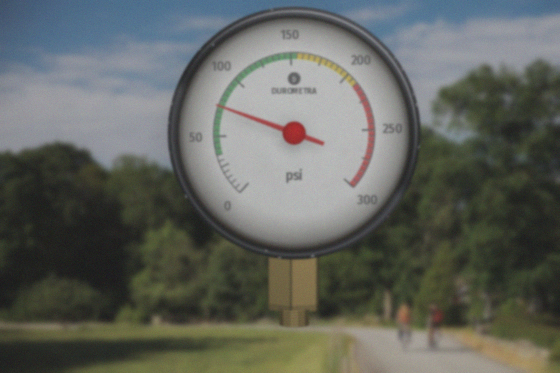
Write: 75 psi
